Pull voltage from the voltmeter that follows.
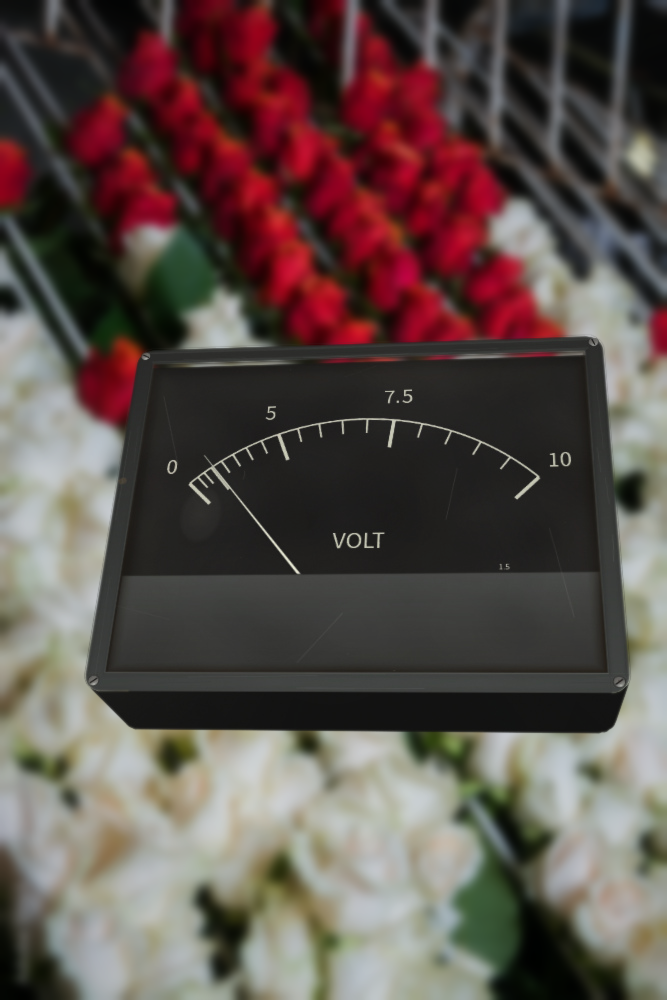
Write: 2.5 V
